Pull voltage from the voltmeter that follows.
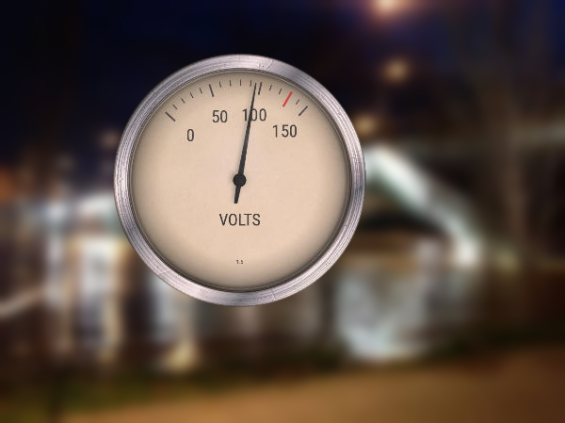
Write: 95 V
